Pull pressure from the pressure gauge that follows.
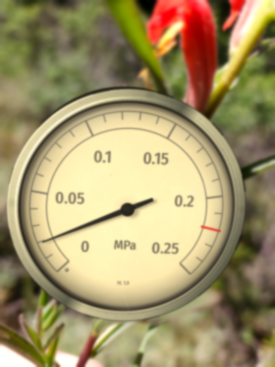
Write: 0.02 MPa
